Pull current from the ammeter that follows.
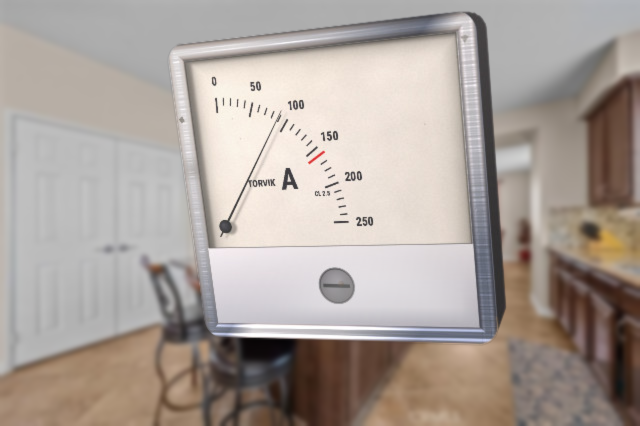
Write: 90 A
